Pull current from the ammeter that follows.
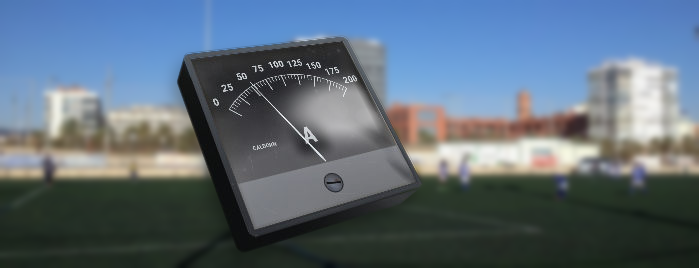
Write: 50 A
